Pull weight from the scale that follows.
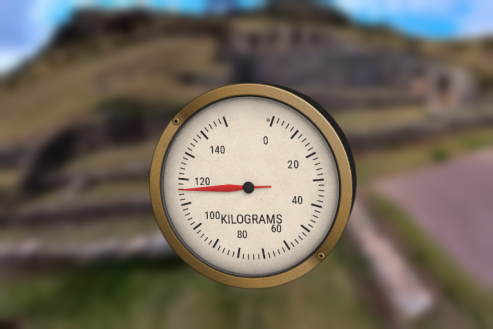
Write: 116 kg
